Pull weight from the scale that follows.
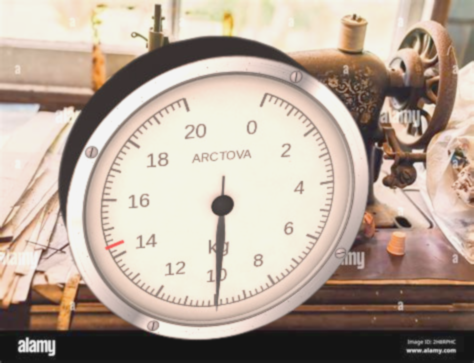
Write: 10 kg
